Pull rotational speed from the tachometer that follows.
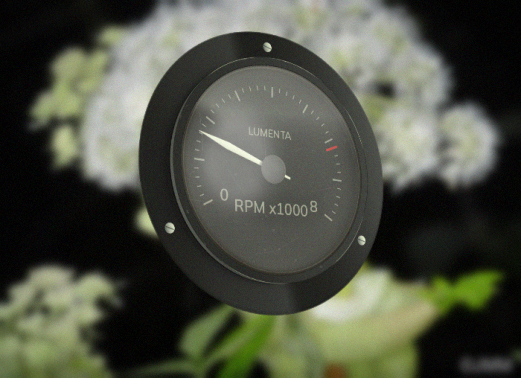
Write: 1600 rpm
